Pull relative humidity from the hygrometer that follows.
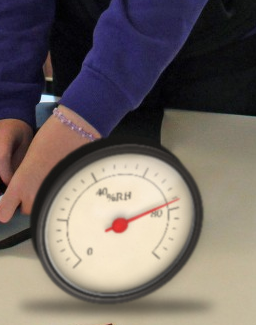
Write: 76 %
